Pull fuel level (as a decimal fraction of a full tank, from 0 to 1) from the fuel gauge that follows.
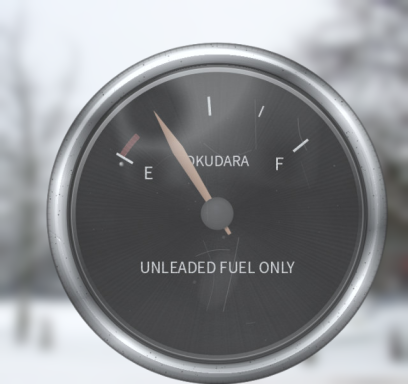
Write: 0.25
